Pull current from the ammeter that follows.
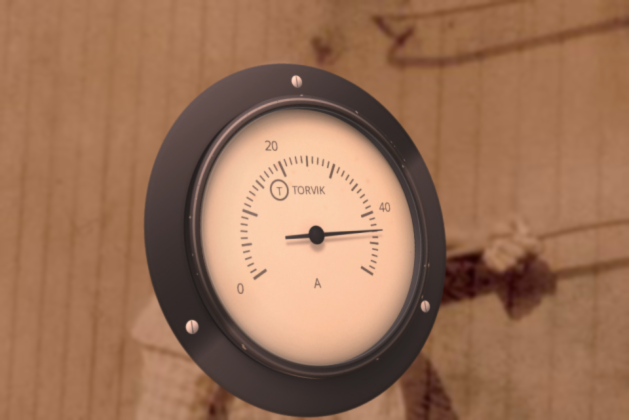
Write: 43 A
